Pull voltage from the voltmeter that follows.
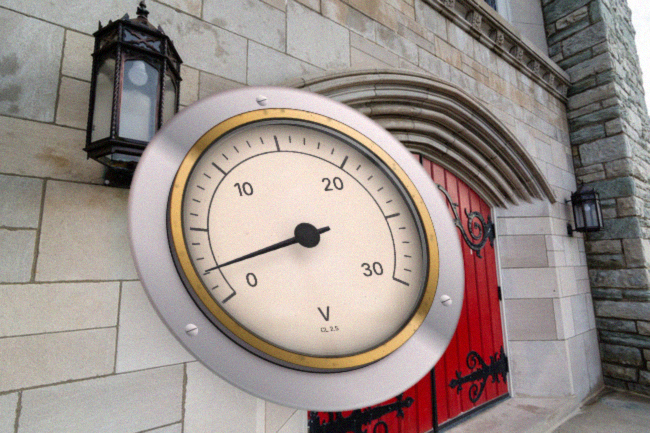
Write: 2 V
